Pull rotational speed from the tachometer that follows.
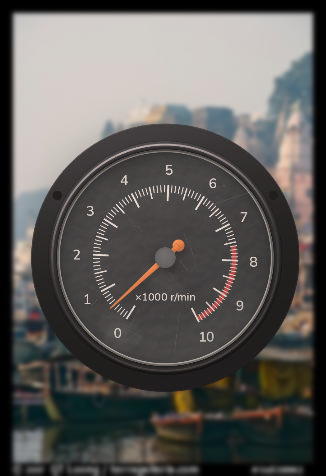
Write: 500 rpm
